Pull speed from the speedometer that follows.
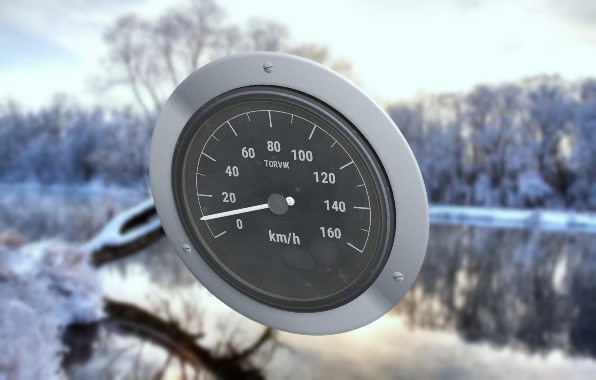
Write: 10 km/h
